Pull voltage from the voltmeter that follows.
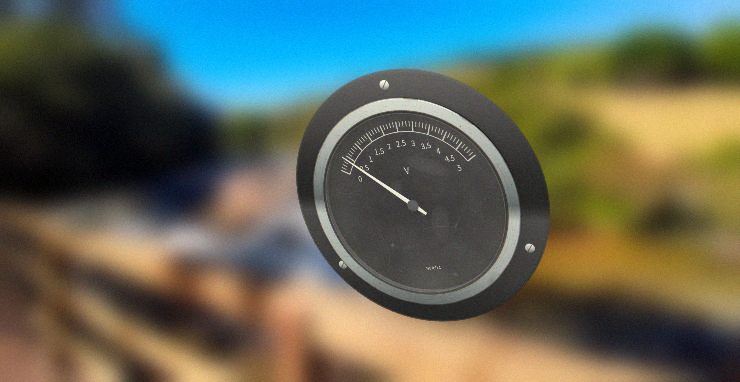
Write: 0.5 V
